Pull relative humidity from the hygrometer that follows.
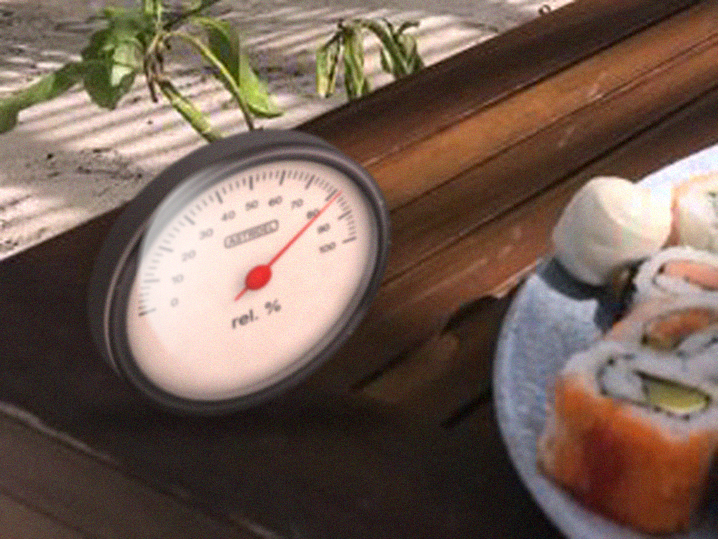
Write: 80 %
